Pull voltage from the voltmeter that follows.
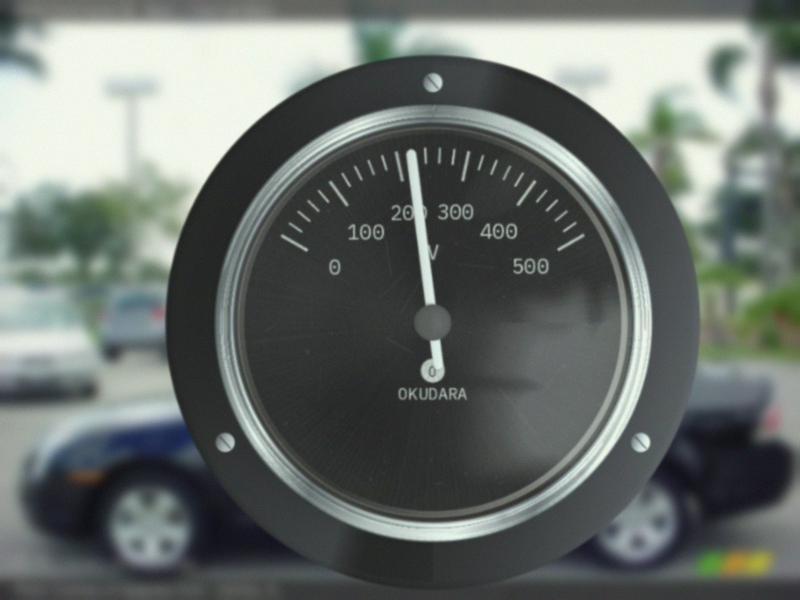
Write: 220 V
